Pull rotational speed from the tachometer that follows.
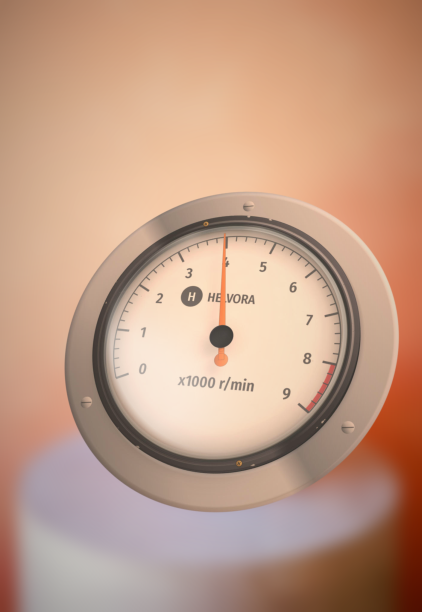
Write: 4000 rpm
